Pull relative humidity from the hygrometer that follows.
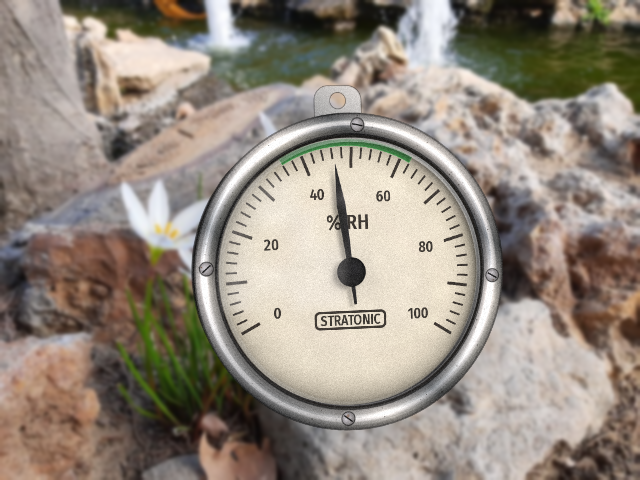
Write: 46 %
